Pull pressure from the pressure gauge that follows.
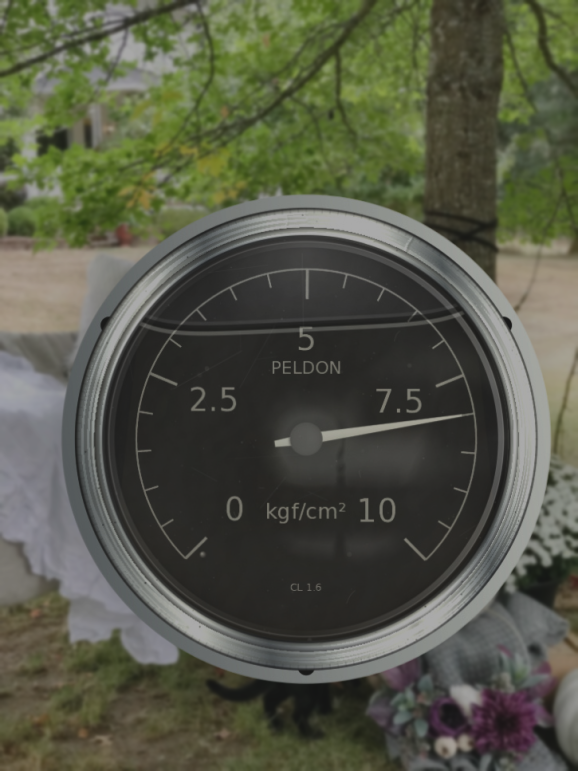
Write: 8 kg/cm²
